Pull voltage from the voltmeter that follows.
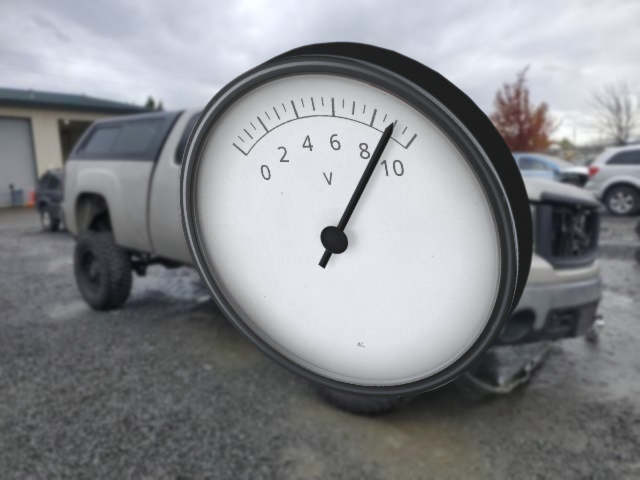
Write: 9 V
